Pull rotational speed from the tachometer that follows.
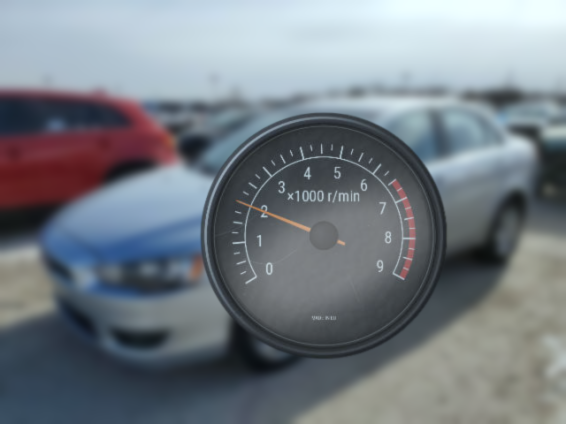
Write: 2000 rpm
